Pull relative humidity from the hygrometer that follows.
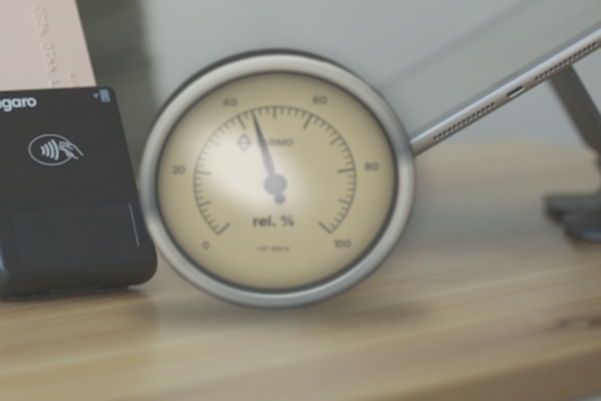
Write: 44 %
